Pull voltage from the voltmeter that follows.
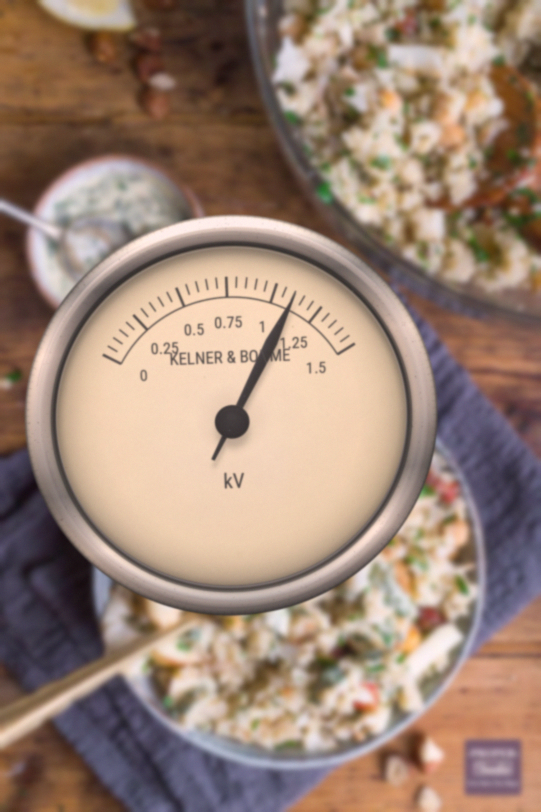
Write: 1.1 kV
